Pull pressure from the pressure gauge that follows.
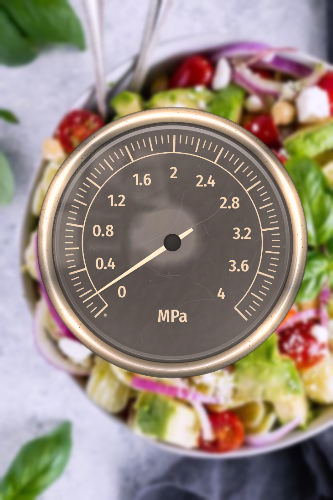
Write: 0.15 MPa
